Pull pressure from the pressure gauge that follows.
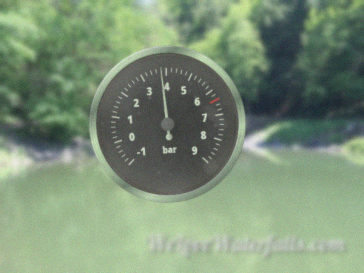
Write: 3.8 bar
